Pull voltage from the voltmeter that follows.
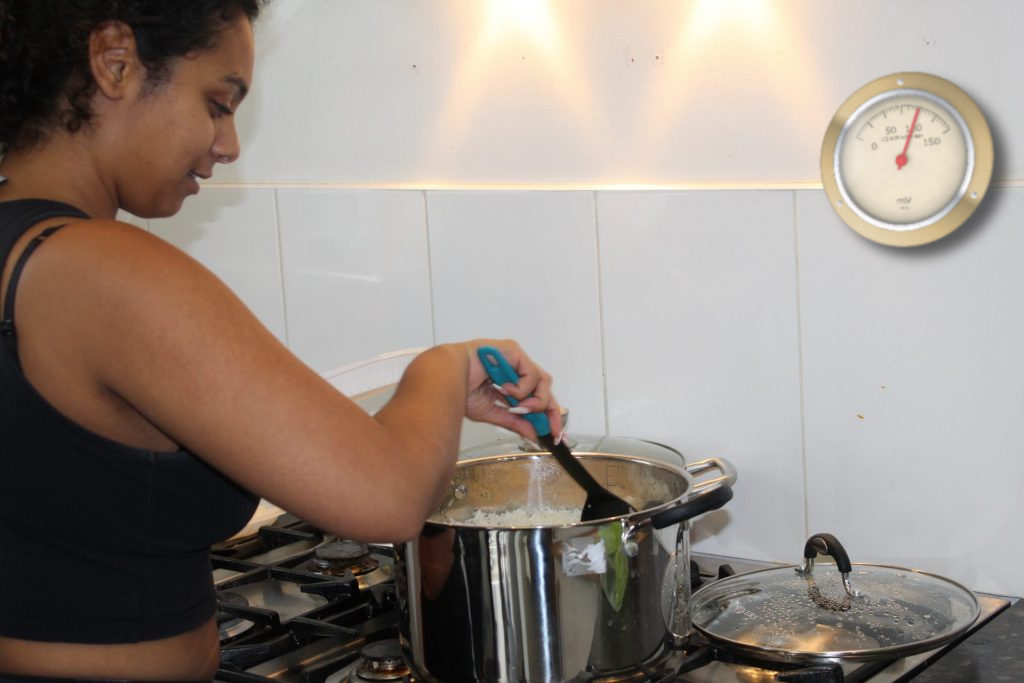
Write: 100 mV
